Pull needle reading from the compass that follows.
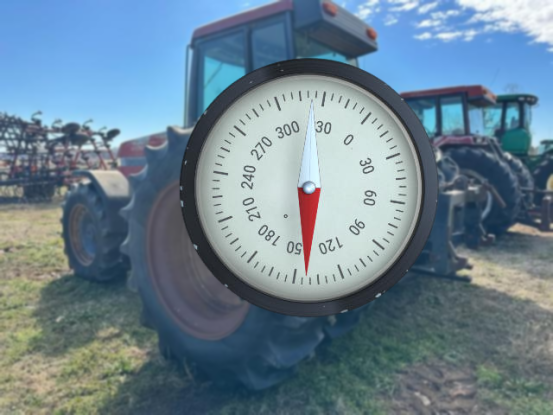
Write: 142.5 °
